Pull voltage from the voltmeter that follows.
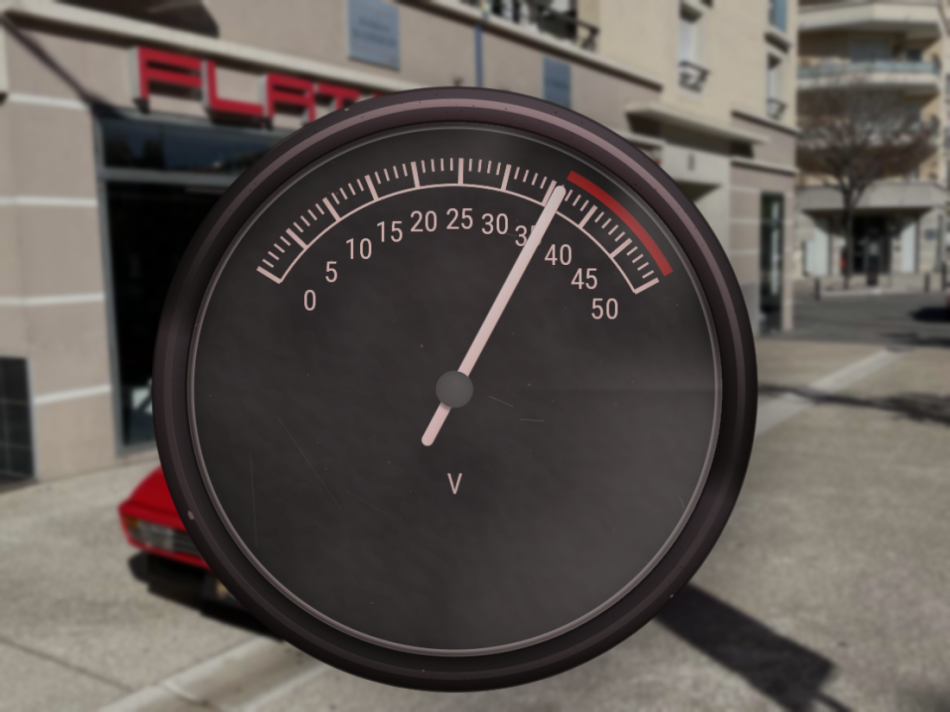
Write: 36 V
